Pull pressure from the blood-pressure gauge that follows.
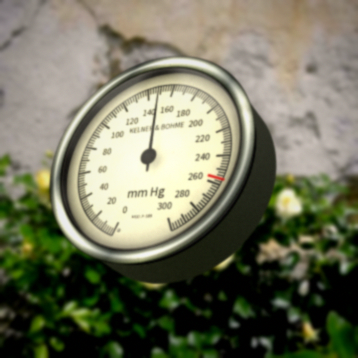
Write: 150 mmHg
